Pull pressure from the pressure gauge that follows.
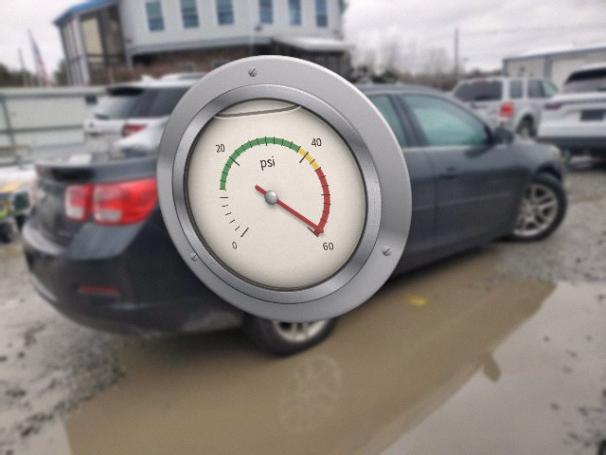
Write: 58 psi
